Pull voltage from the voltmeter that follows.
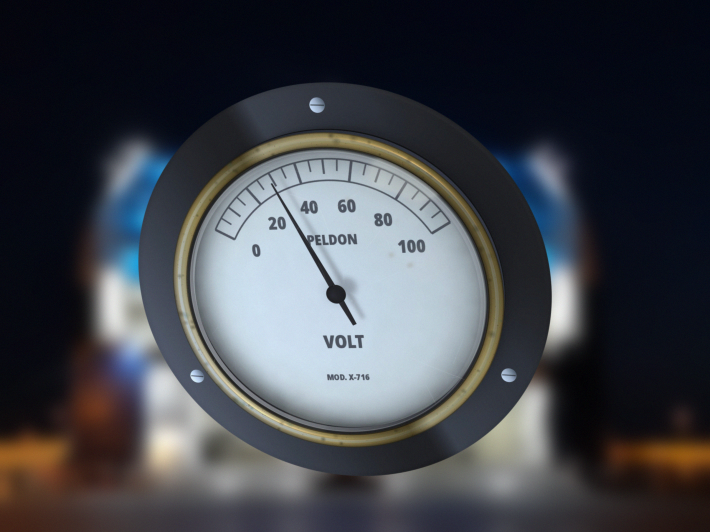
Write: 30 V
